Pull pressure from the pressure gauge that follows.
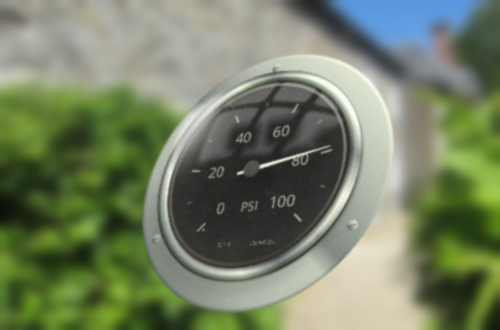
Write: 80 psi
